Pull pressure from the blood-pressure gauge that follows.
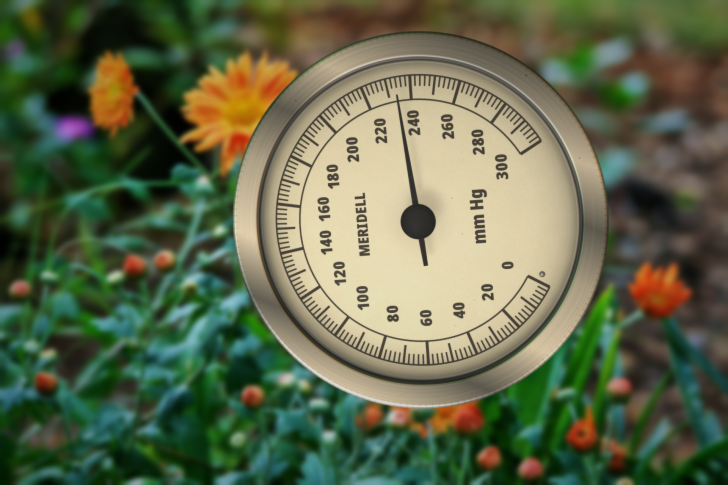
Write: 234 mmHg
